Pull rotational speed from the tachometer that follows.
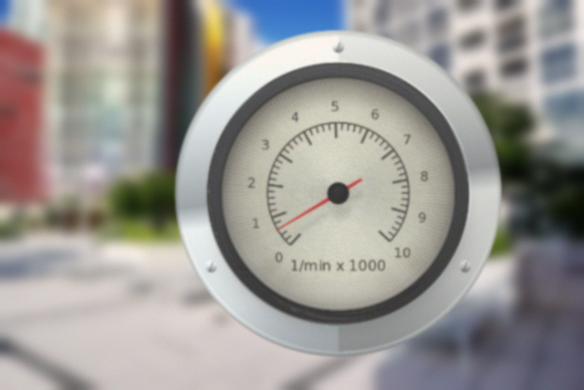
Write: 600 rpm
